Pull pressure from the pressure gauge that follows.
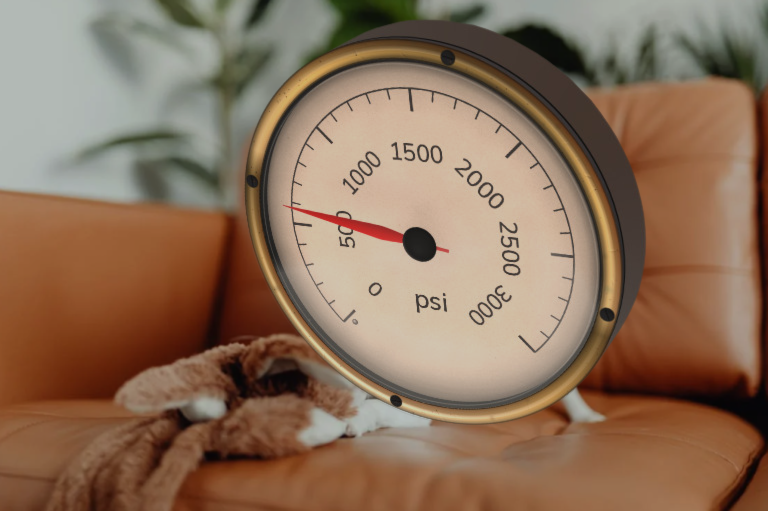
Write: 600 psi
